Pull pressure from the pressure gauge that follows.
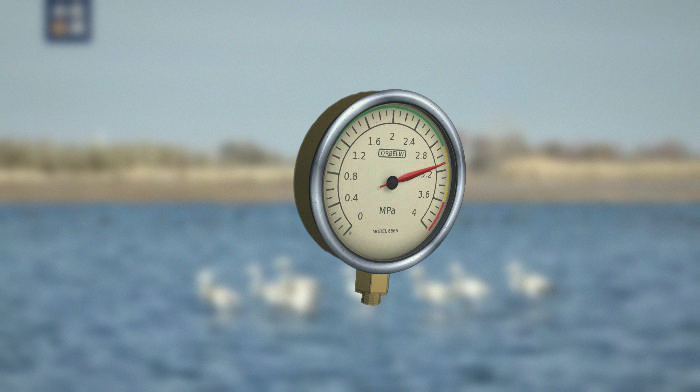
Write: 3.1 MPa
